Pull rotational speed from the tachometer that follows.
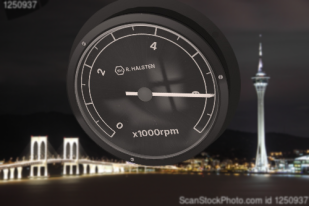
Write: 6000 rpm
